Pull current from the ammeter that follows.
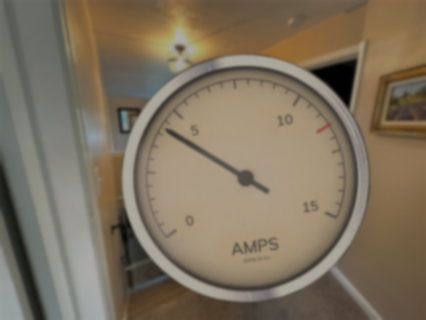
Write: 4.25 A
